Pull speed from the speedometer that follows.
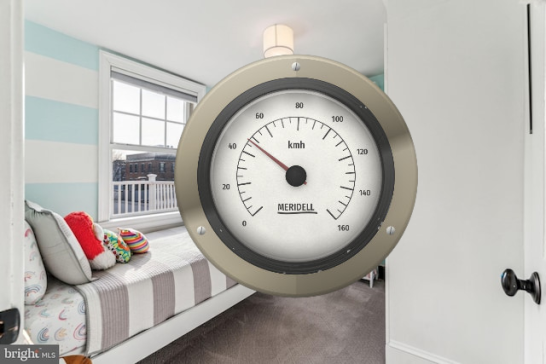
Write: 47.5 km/h
